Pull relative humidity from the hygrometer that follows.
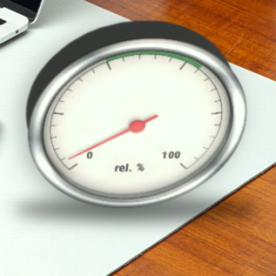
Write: 4 %
